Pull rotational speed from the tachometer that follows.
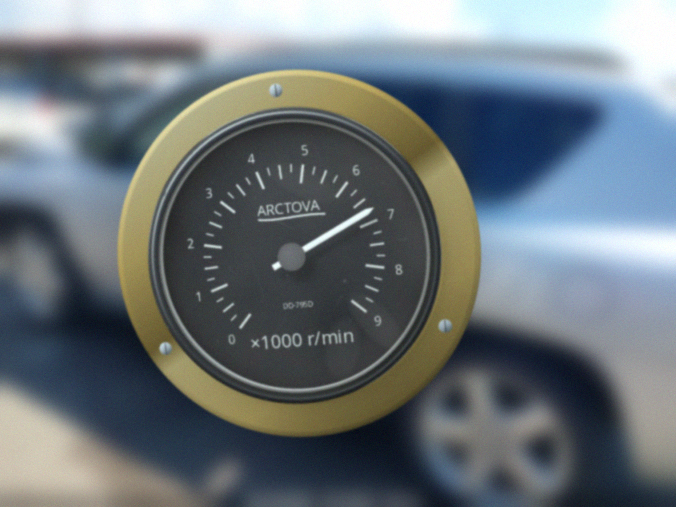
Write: 6750 rpm
